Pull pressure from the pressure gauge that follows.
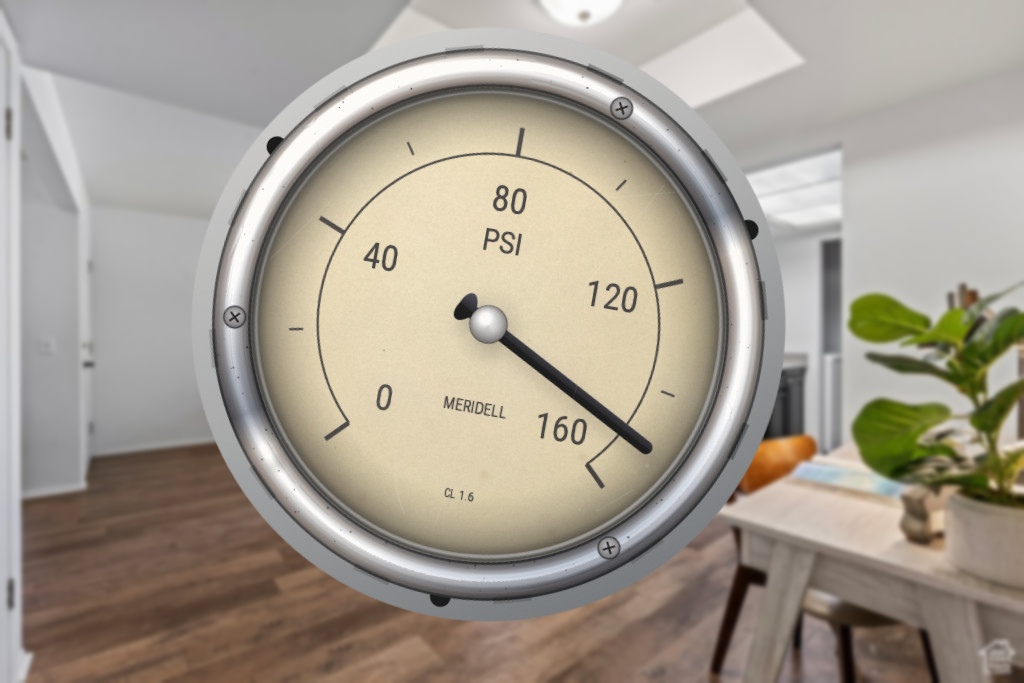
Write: 150 psi
